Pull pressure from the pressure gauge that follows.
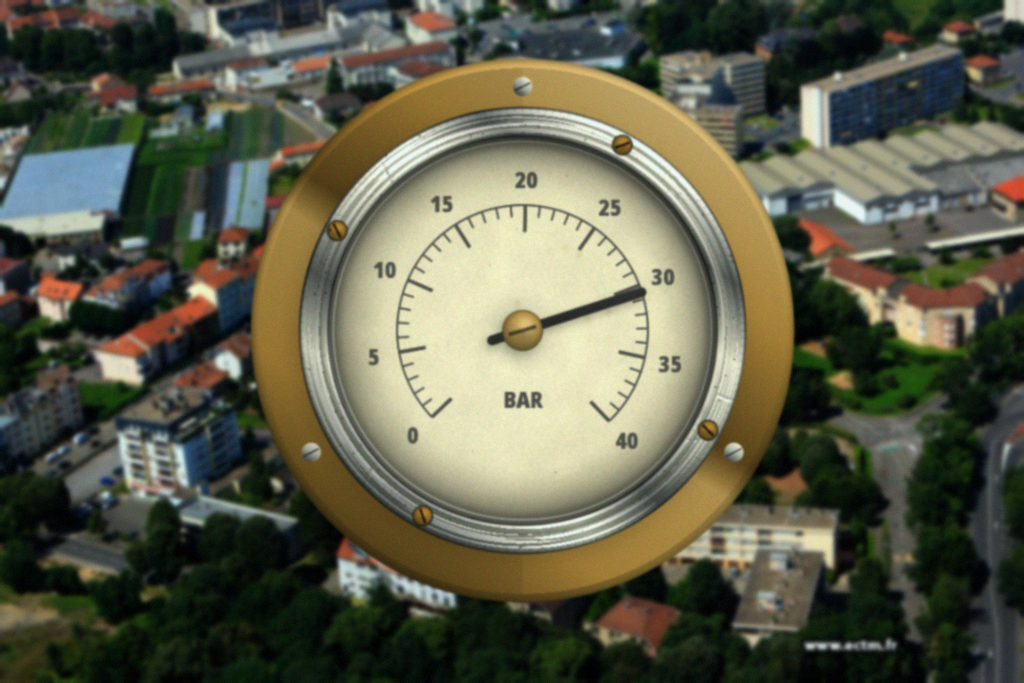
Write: 30.5 bar
